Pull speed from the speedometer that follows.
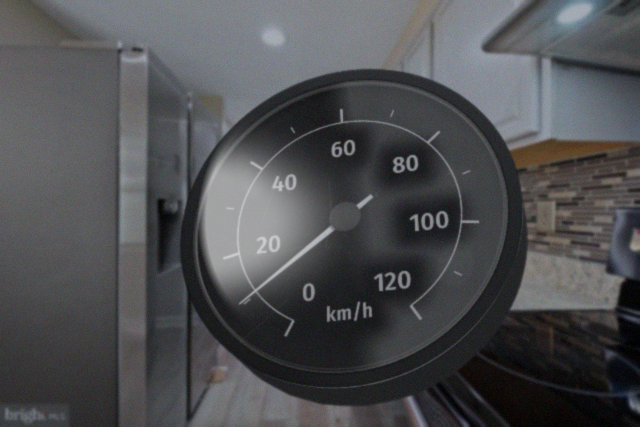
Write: 10 km/h
